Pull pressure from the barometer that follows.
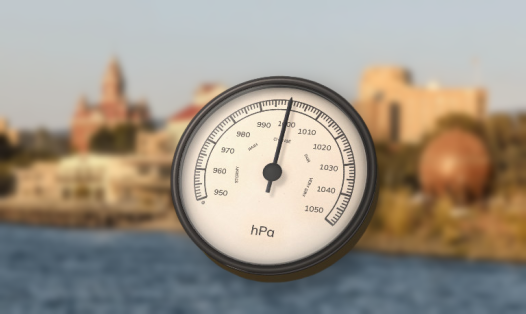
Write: 1000 hPa
